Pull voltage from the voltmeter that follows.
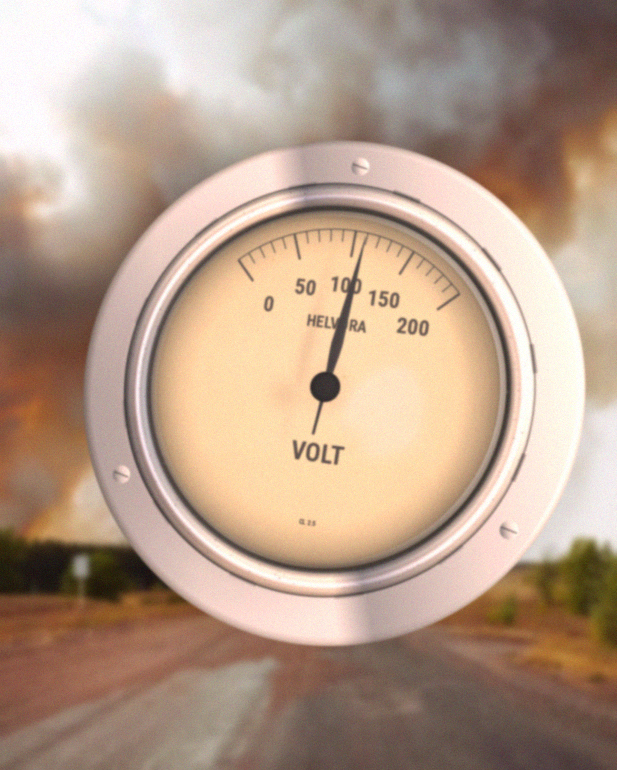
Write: 110 V
